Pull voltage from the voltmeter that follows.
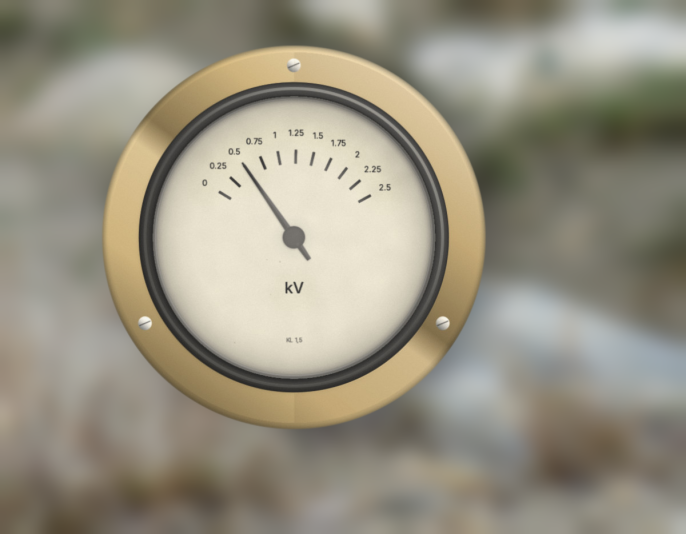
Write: 0.5 kV
